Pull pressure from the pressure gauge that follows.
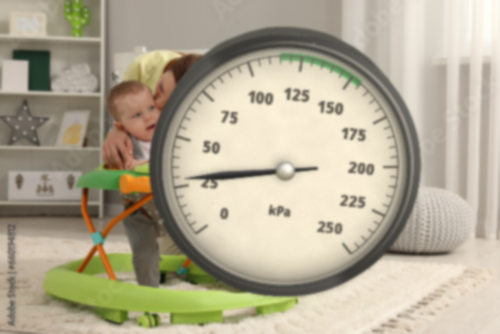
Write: 30 kPa
